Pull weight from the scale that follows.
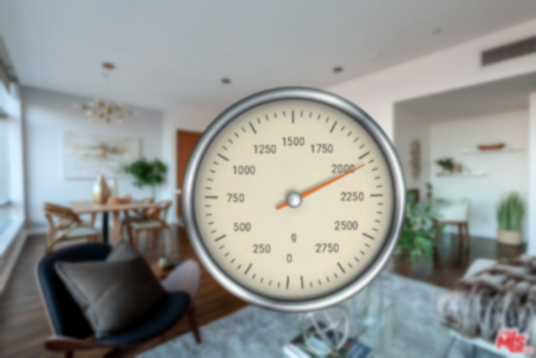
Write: 2050 g
